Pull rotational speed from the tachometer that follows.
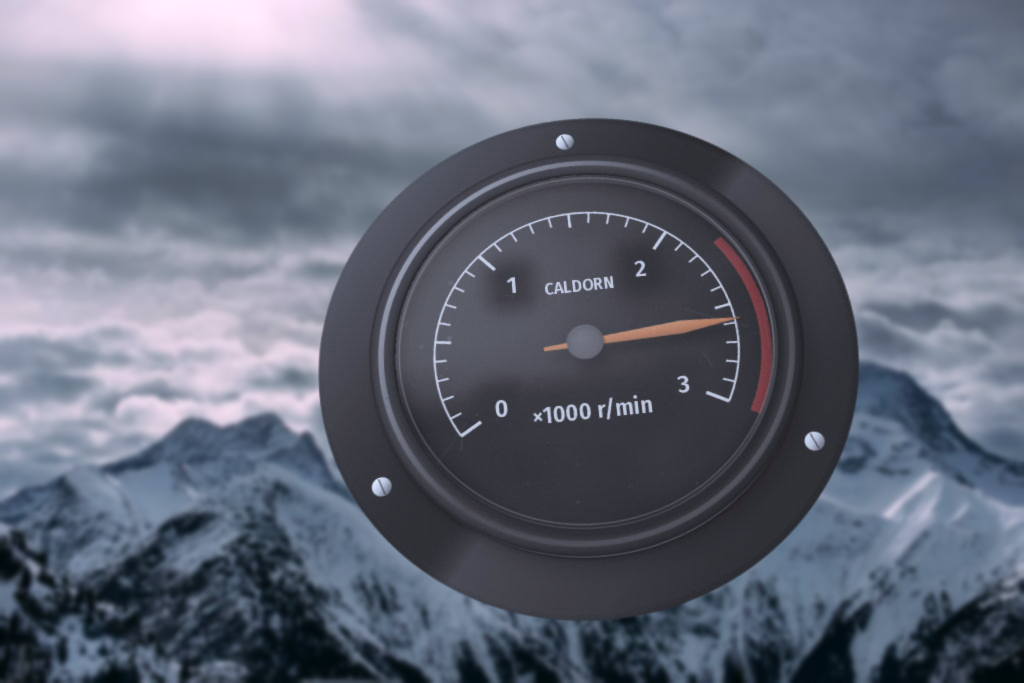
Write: 2600 rpm
